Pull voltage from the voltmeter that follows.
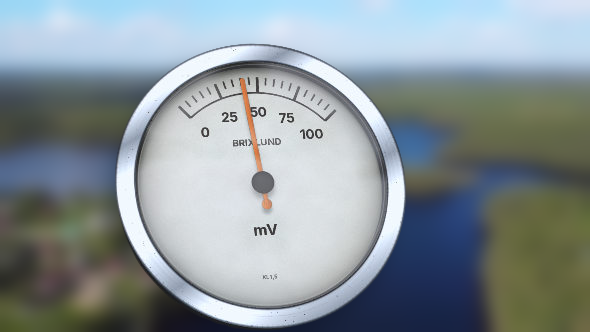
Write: 40 mV
